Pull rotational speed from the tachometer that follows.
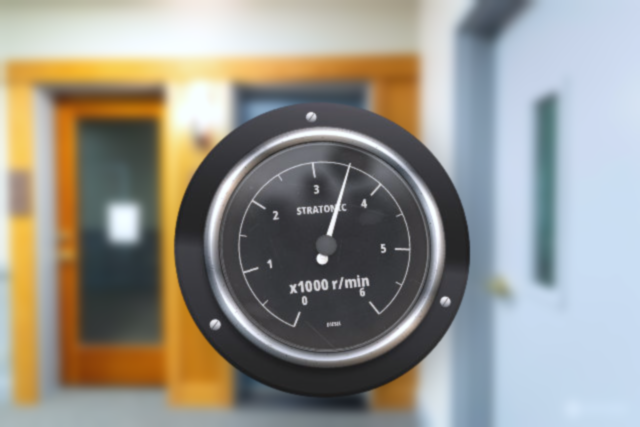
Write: 3500 rpm
